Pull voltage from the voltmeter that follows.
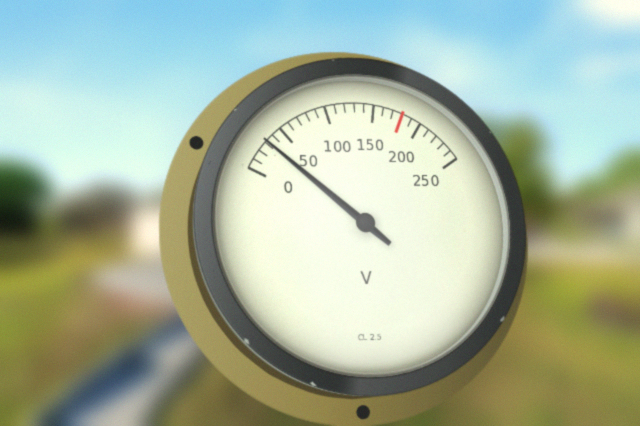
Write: 30 V
